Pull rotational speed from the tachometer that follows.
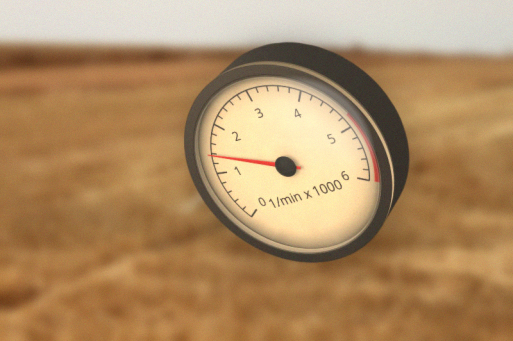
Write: 1400 rpm
